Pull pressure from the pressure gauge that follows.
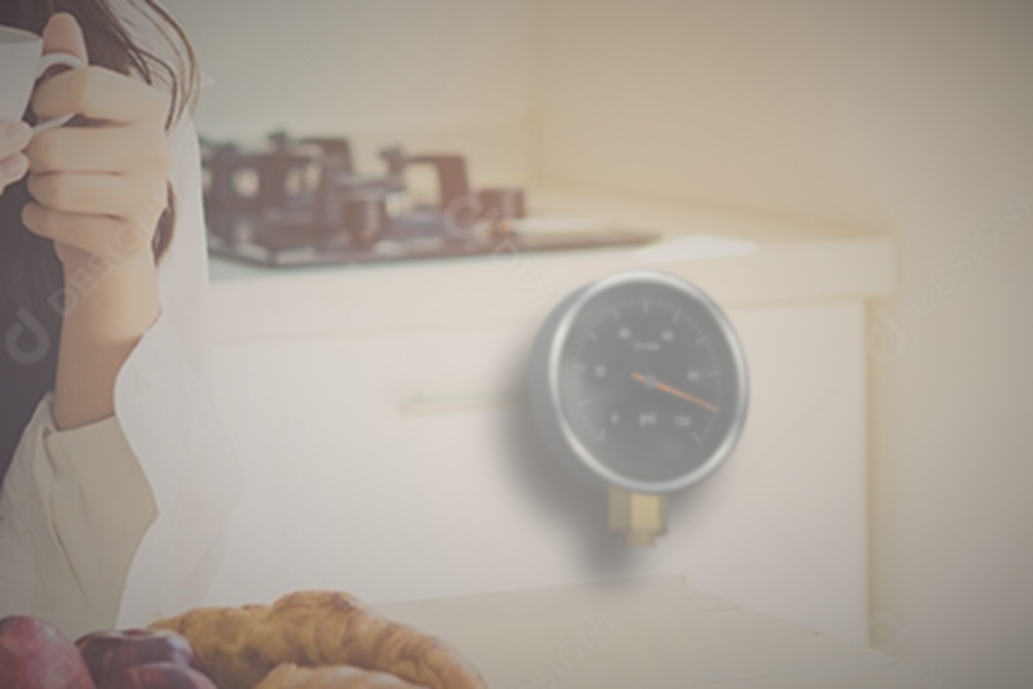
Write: 90 psi
